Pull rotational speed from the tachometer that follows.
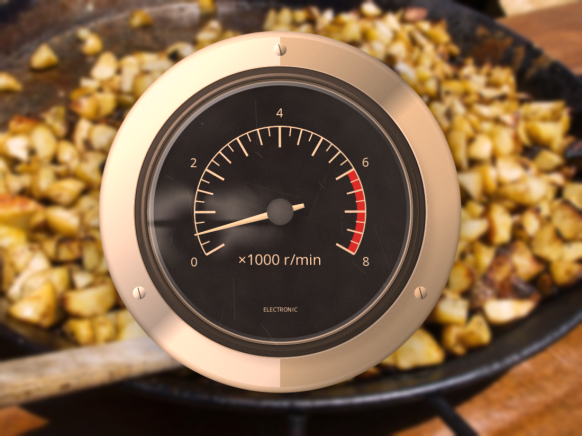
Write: 500 rpm
